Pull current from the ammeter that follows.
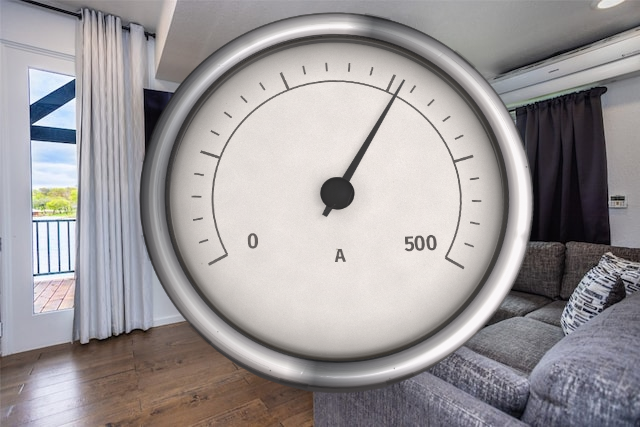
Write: 310 A
